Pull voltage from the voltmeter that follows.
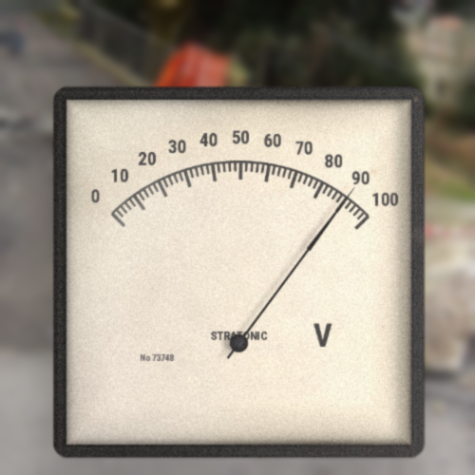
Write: 90 V
